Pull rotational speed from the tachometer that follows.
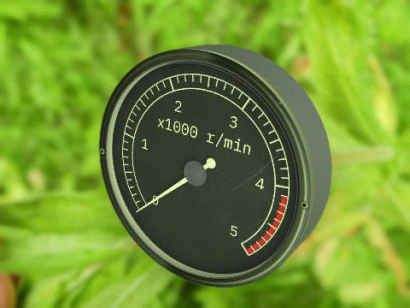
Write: 0 rpm
